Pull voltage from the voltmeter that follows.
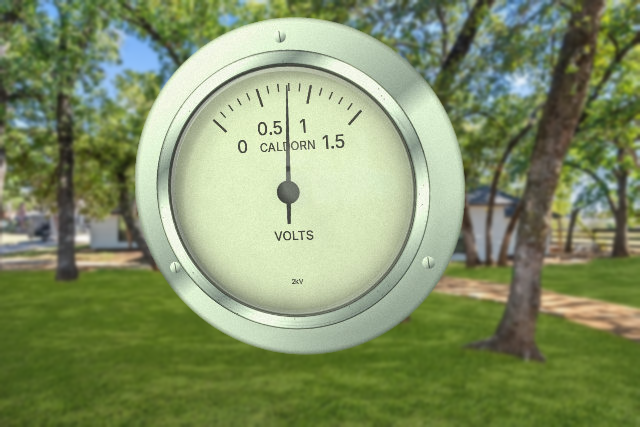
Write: 0.8 V
